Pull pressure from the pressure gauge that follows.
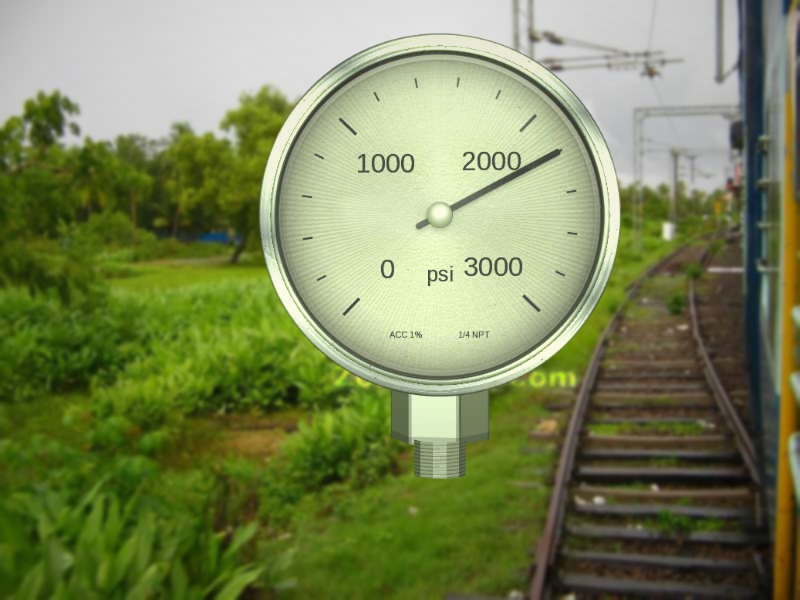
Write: 2200 psi
